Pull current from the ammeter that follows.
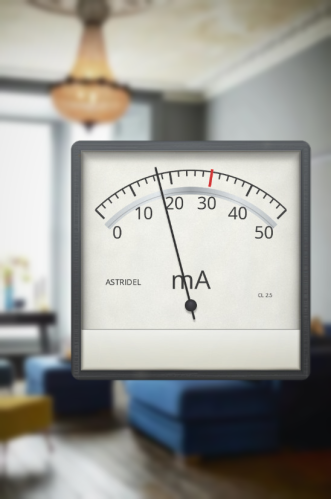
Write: 17 mA
